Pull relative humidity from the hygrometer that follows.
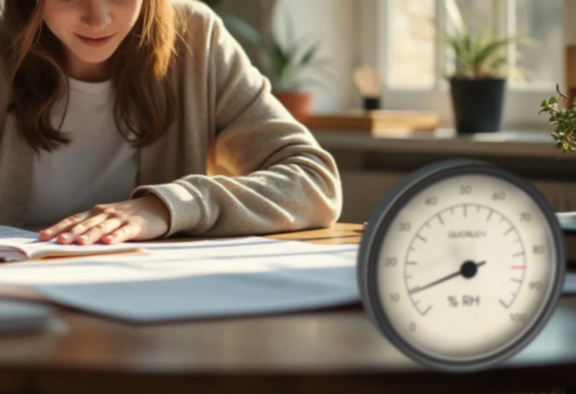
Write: 10 %
